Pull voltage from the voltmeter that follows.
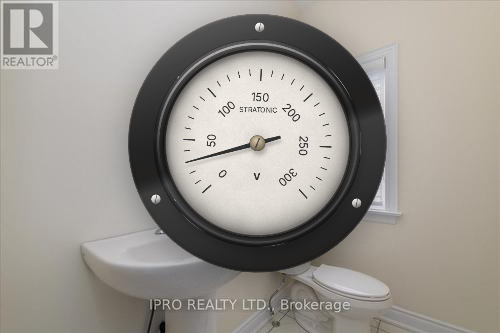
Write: 30 V
